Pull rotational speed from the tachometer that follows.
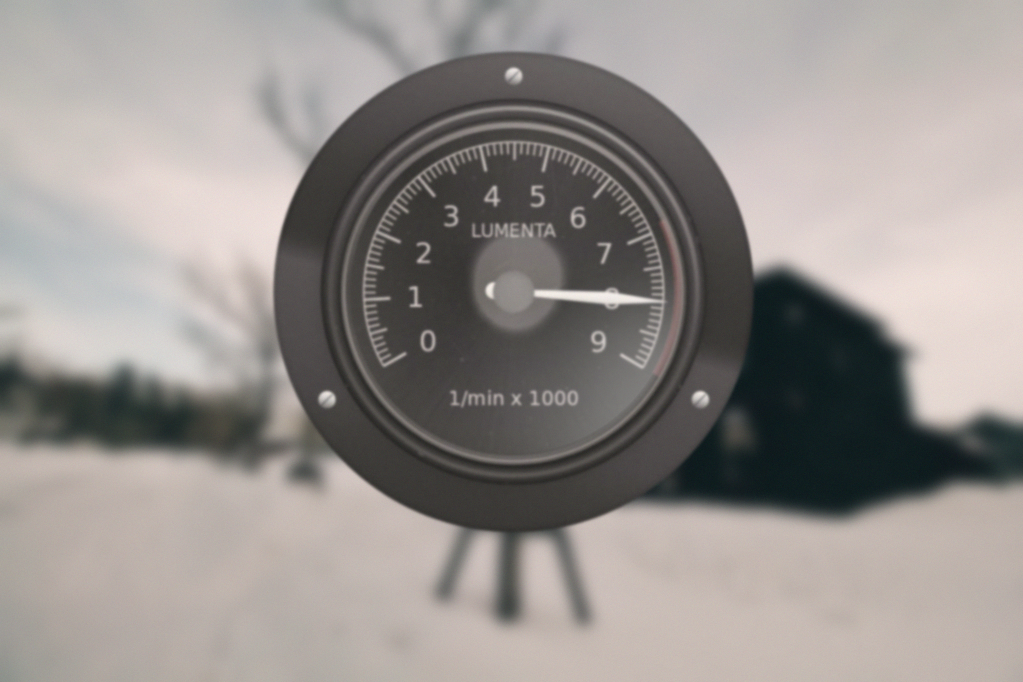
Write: 8000 rpm
